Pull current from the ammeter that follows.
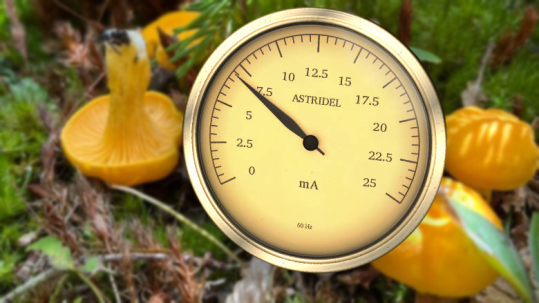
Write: 7 mA
